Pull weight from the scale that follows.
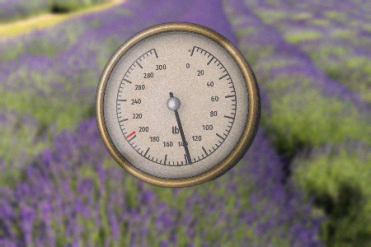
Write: 136 lb
